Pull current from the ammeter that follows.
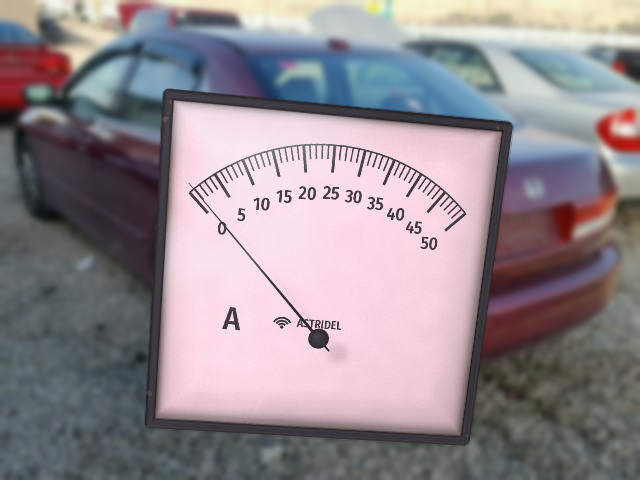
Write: 1 A
